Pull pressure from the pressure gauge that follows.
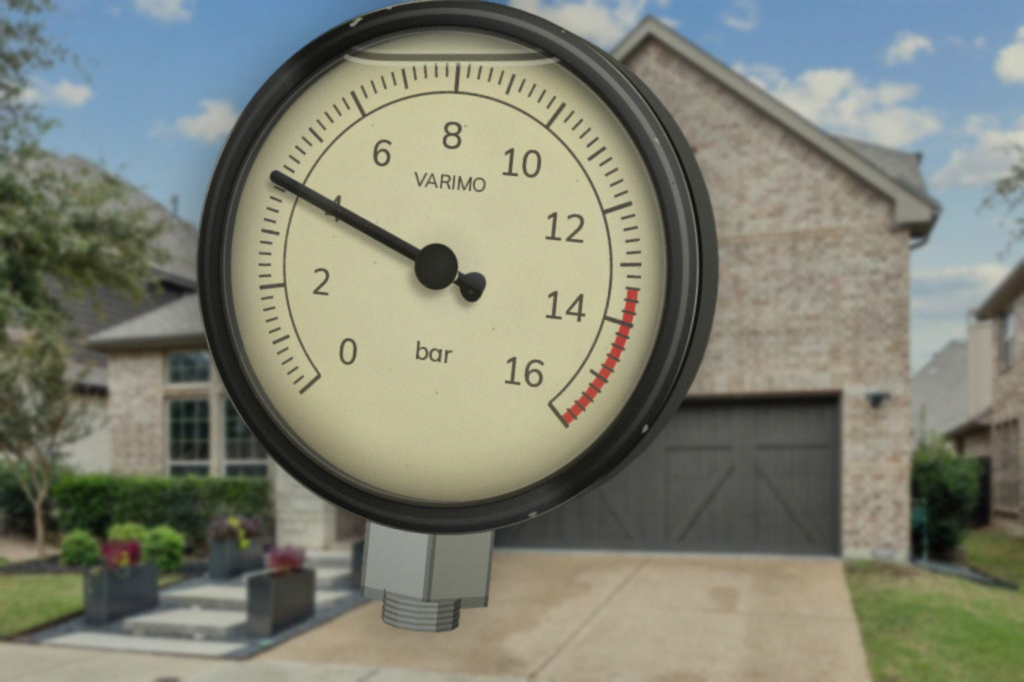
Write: 4 bar
